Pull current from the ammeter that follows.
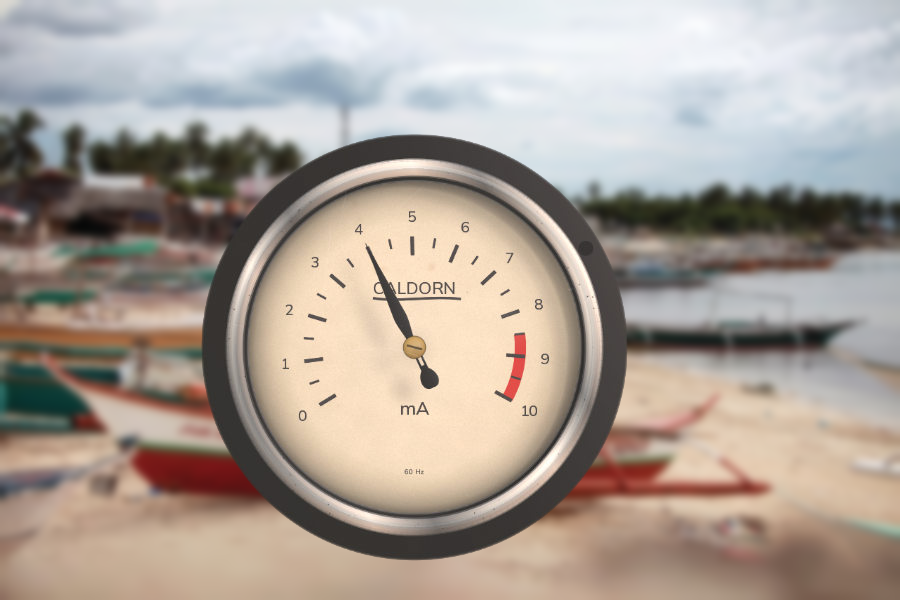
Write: 4 mA
